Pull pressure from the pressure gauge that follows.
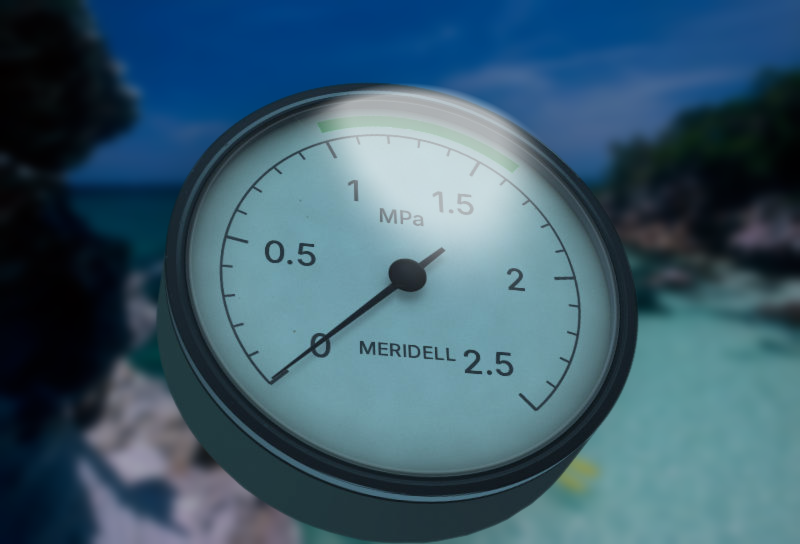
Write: 0 MPa
